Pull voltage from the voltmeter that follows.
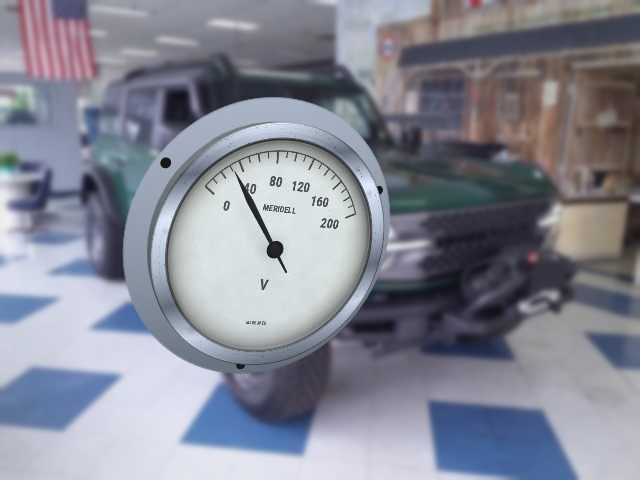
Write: 30 V
